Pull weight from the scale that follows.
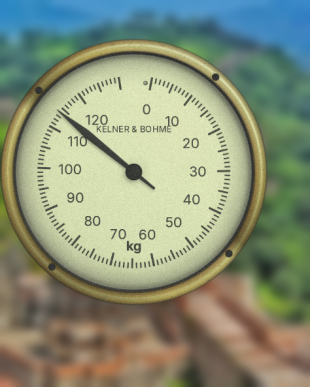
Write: 114 kg
